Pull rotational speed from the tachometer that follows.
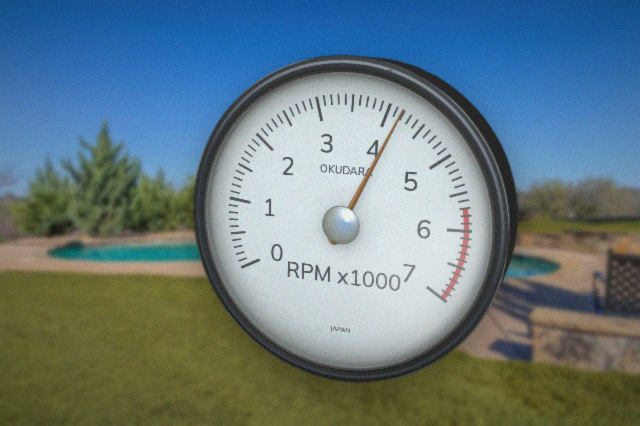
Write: 4200 rpm
